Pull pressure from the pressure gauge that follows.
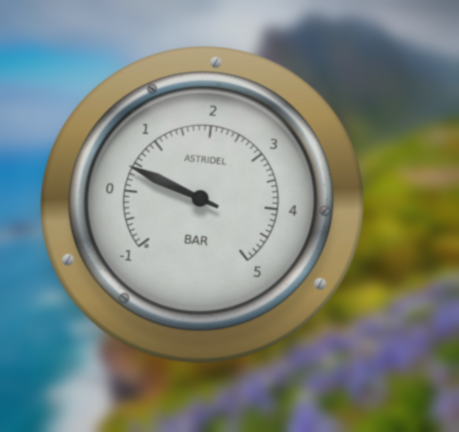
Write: 0.4 bar
